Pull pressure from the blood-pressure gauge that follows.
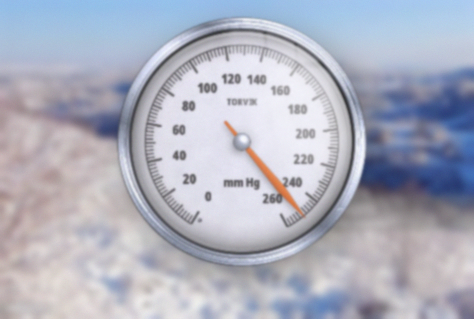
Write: 250 mmHg
